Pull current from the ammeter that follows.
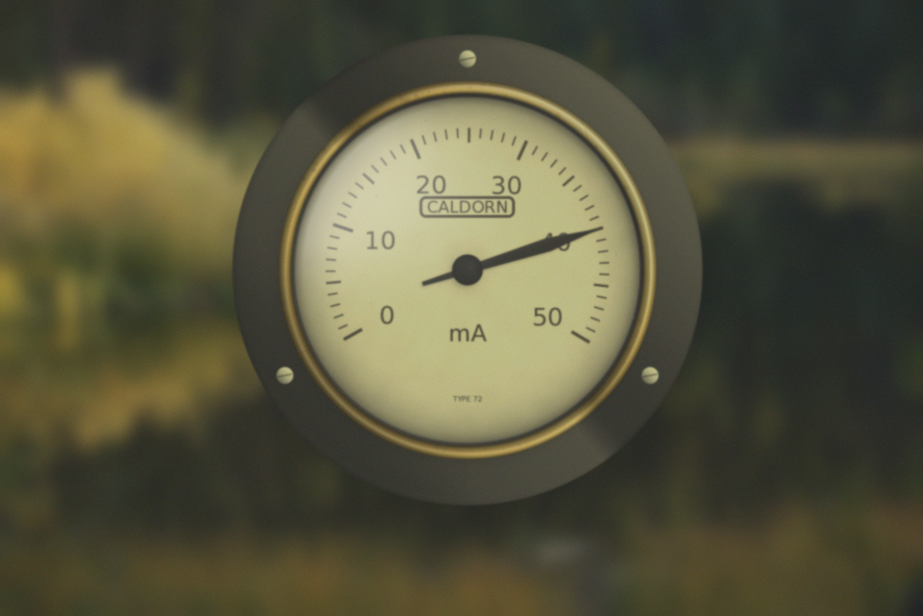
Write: 40 mA
